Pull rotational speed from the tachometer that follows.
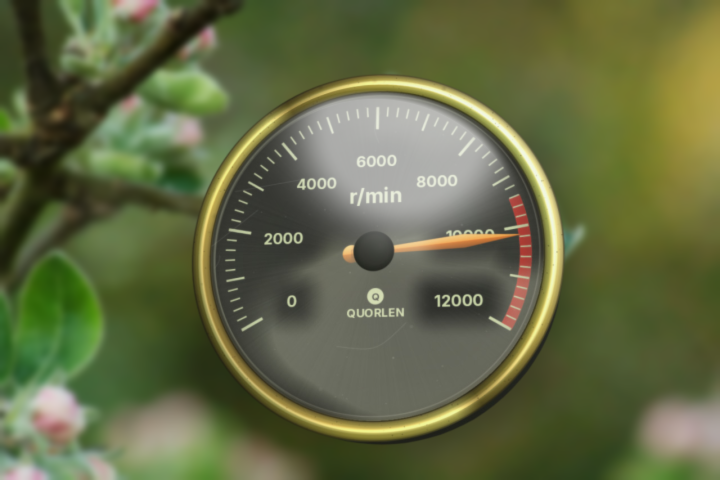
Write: 10200 rpm
